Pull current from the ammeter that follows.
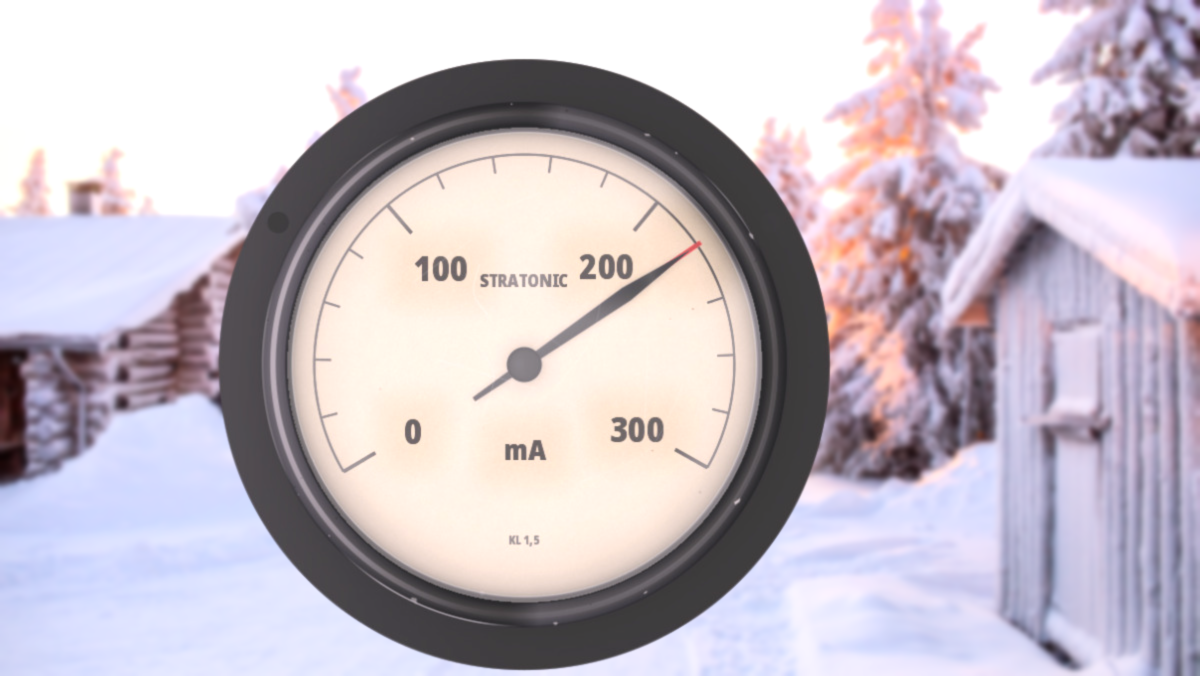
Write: 220 mA
